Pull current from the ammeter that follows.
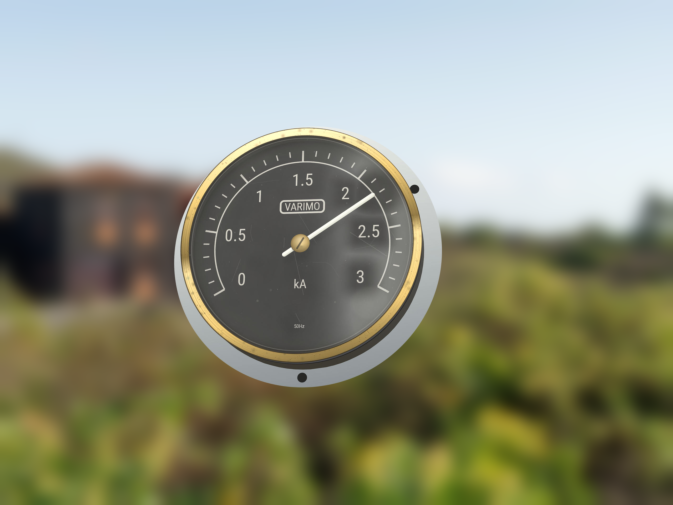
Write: 2.2 kA
